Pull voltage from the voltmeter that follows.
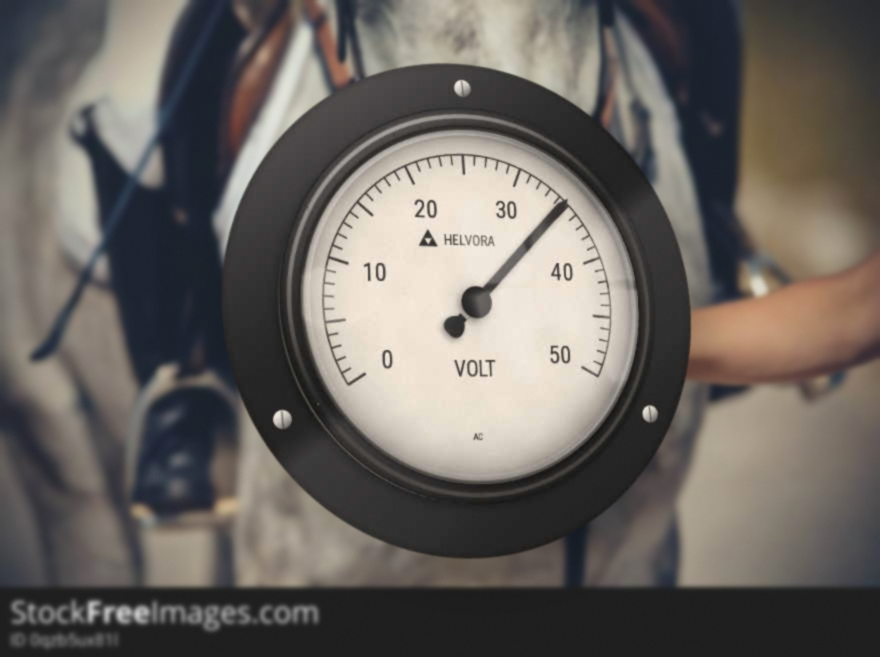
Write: 34.5 V
